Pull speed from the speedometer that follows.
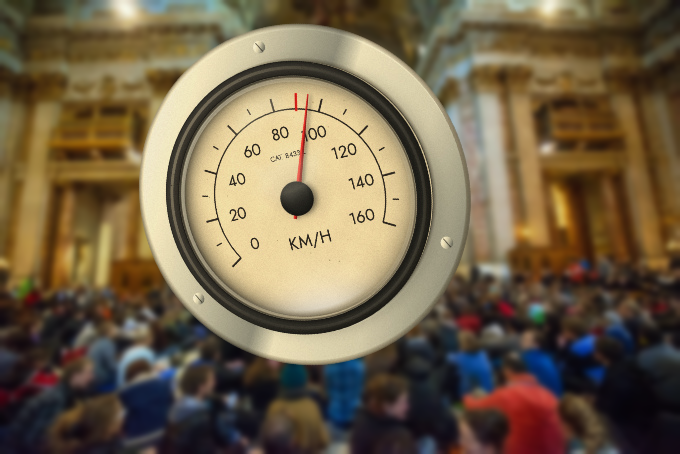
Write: 95 km/h
